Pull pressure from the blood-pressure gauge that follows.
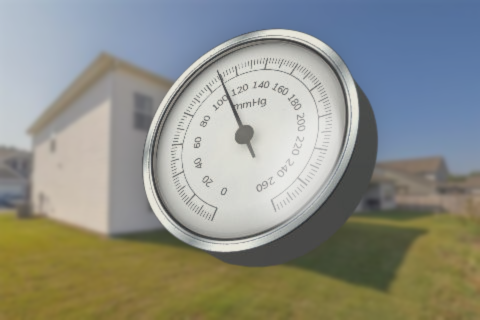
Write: 110 mmHg
